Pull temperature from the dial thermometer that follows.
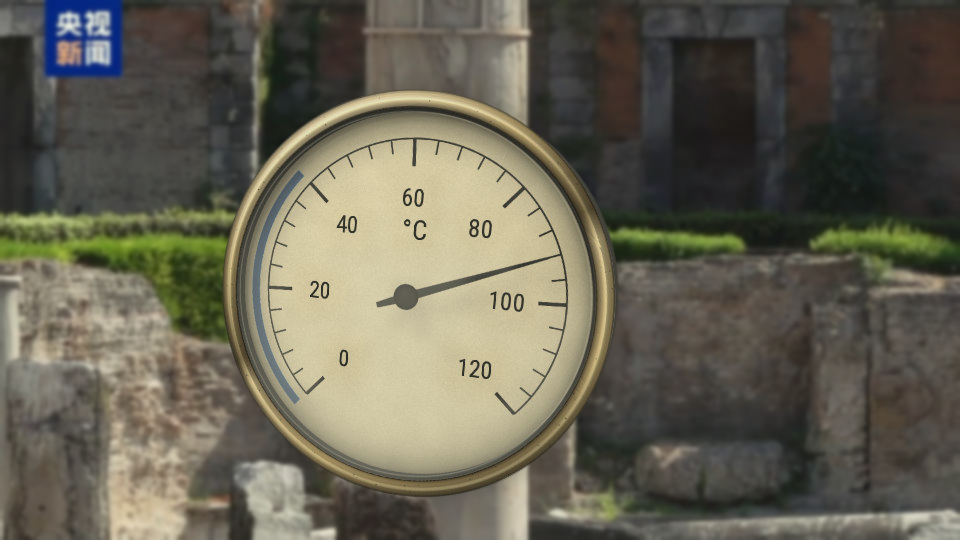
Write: 92 °C
